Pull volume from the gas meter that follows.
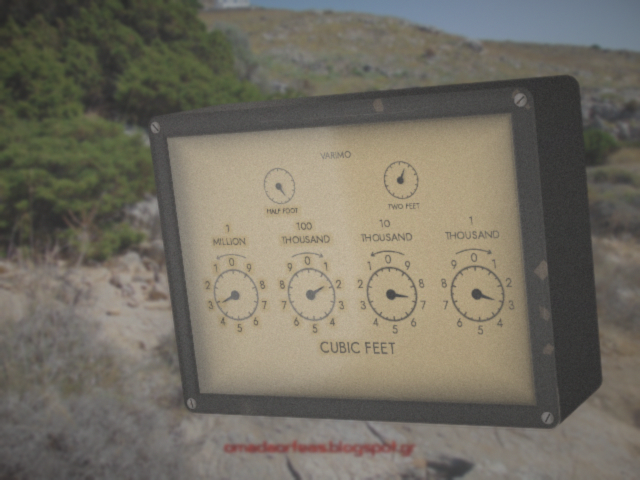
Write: 317300 ft³
